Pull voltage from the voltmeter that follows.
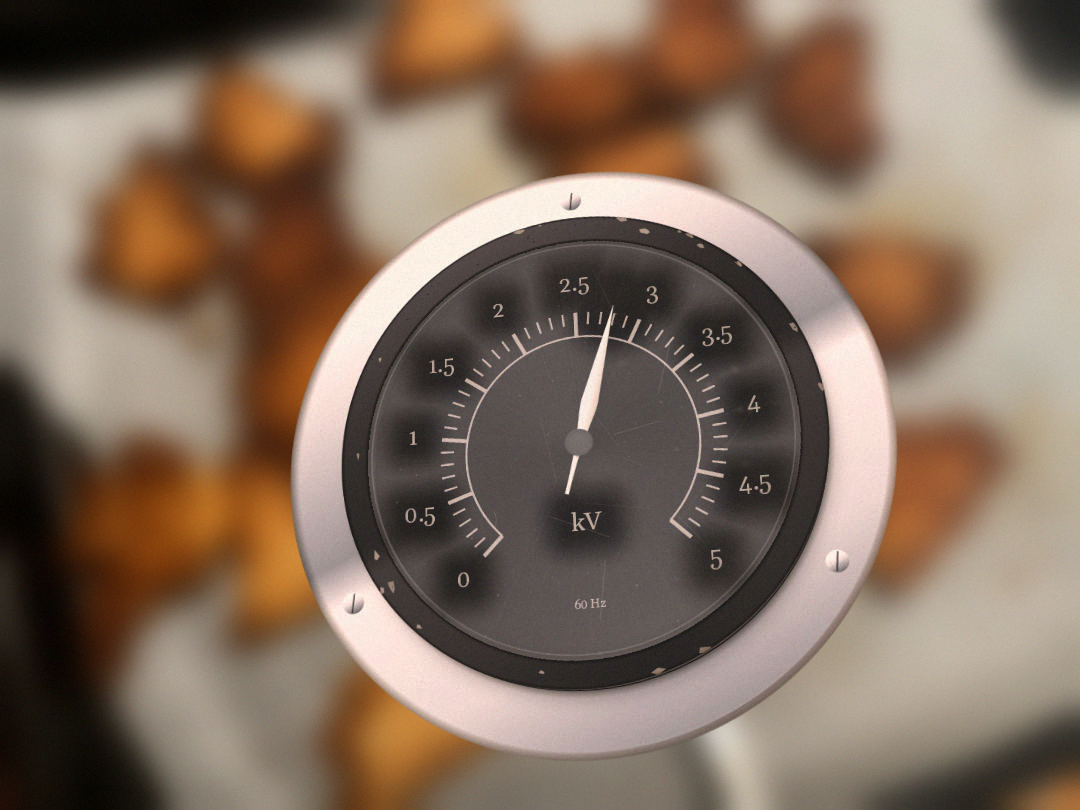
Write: 2.8 kV
